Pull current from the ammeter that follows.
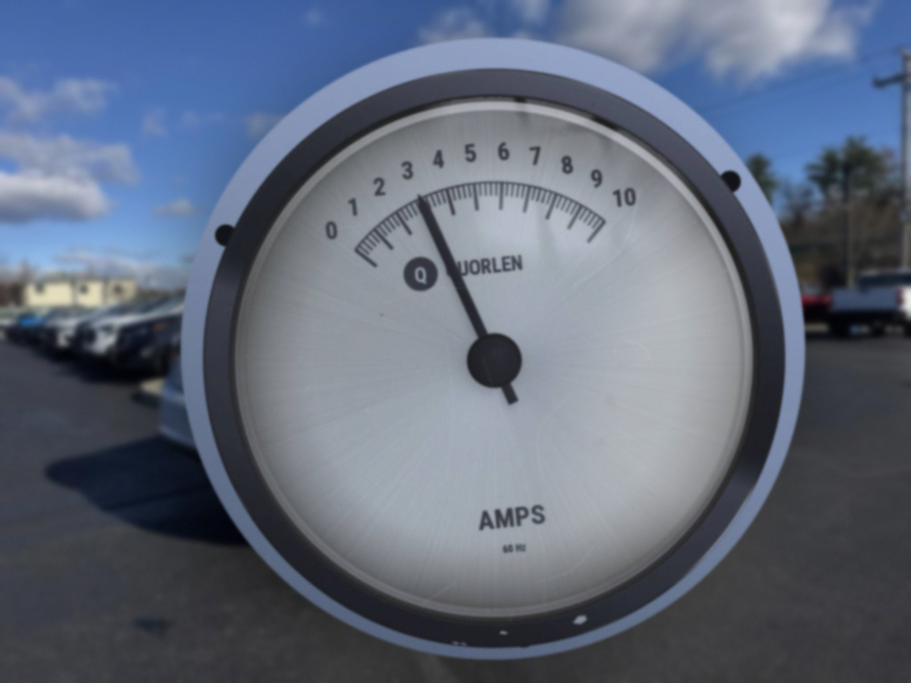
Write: 3 A
